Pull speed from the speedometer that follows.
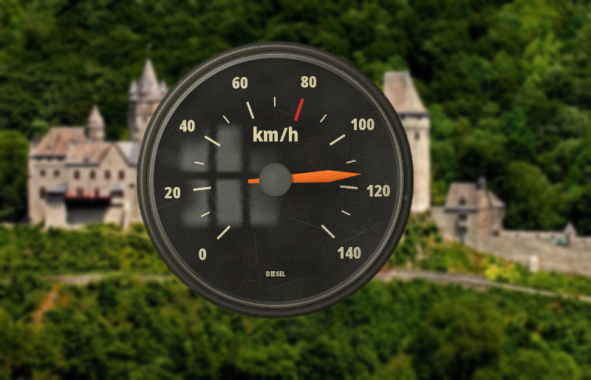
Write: 115 km/h
